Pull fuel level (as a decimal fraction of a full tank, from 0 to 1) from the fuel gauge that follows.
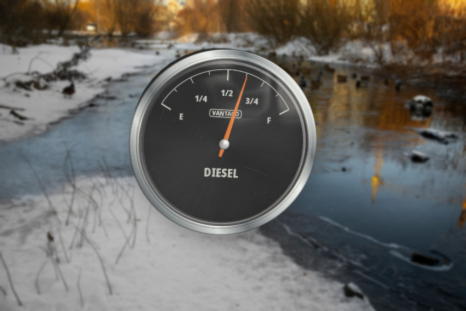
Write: 0.625
